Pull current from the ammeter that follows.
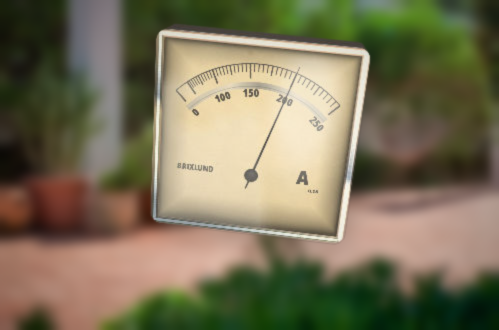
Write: 200 A
